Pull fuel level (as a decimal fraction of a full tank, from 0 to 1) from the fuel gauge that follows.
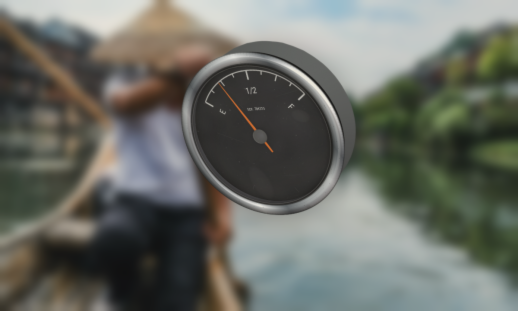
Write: 0.25
